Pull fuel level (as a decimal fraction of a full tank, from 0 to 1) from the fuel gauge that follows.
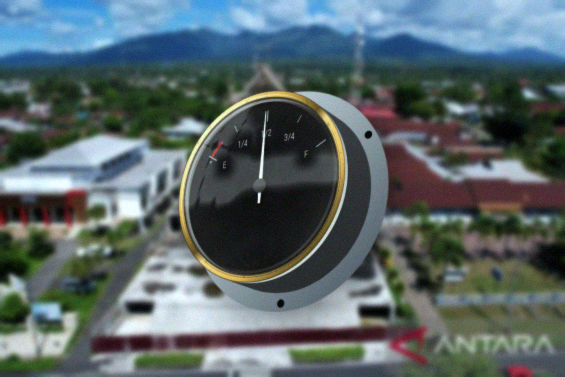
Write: 0.5
